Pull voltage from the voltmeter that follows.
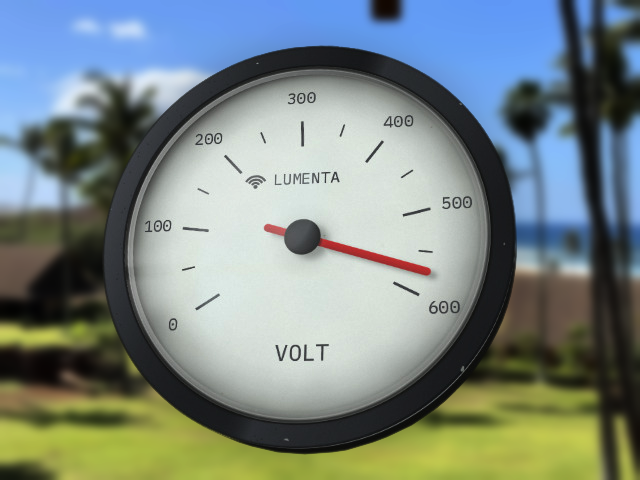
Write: 575 V
